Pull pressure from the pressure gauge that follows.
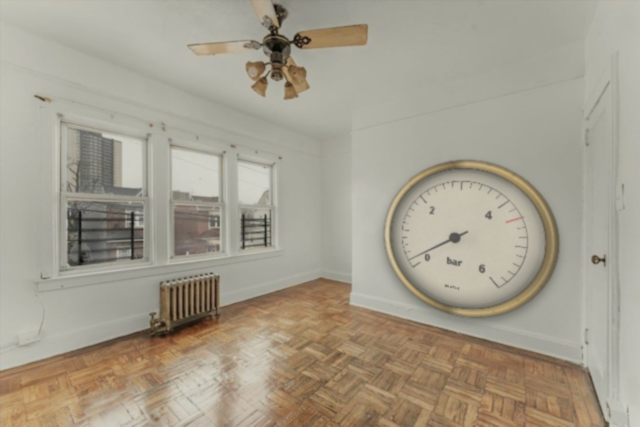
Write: 0.2 bar
